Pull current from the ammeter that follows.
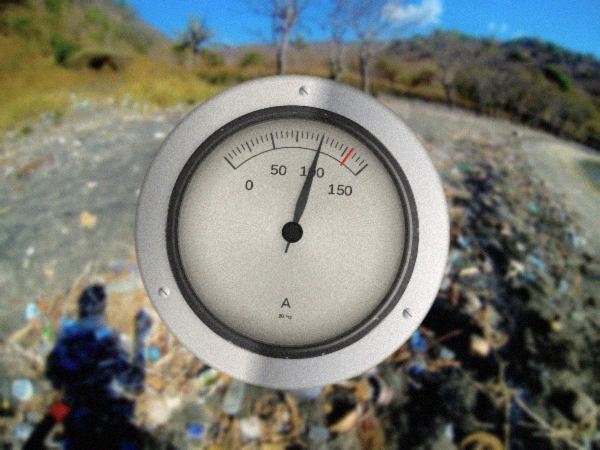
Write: 100 A
